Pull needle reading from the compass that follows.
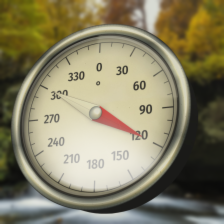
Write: 120 °
